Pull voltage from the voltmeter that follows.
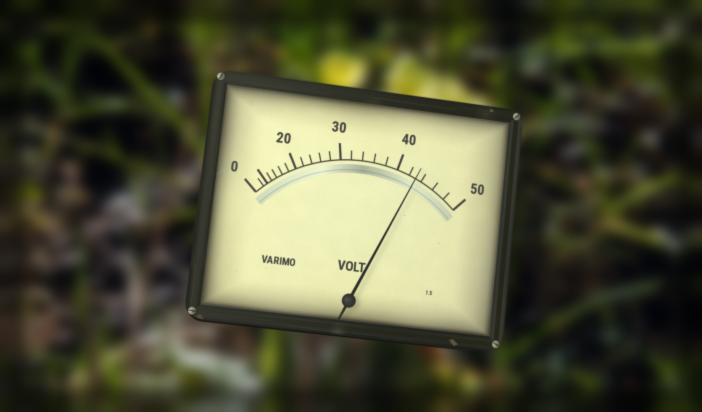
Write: 43 V
